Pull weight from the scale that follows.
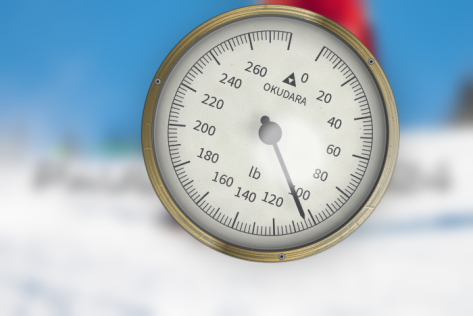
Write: 104 lb
